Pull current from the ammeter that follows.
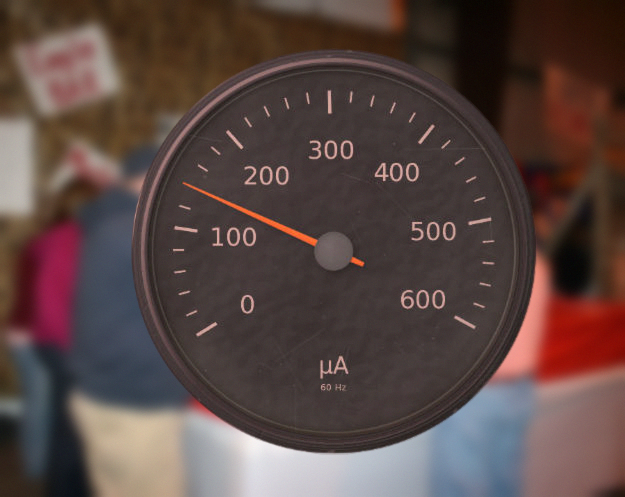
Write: 140 µA
